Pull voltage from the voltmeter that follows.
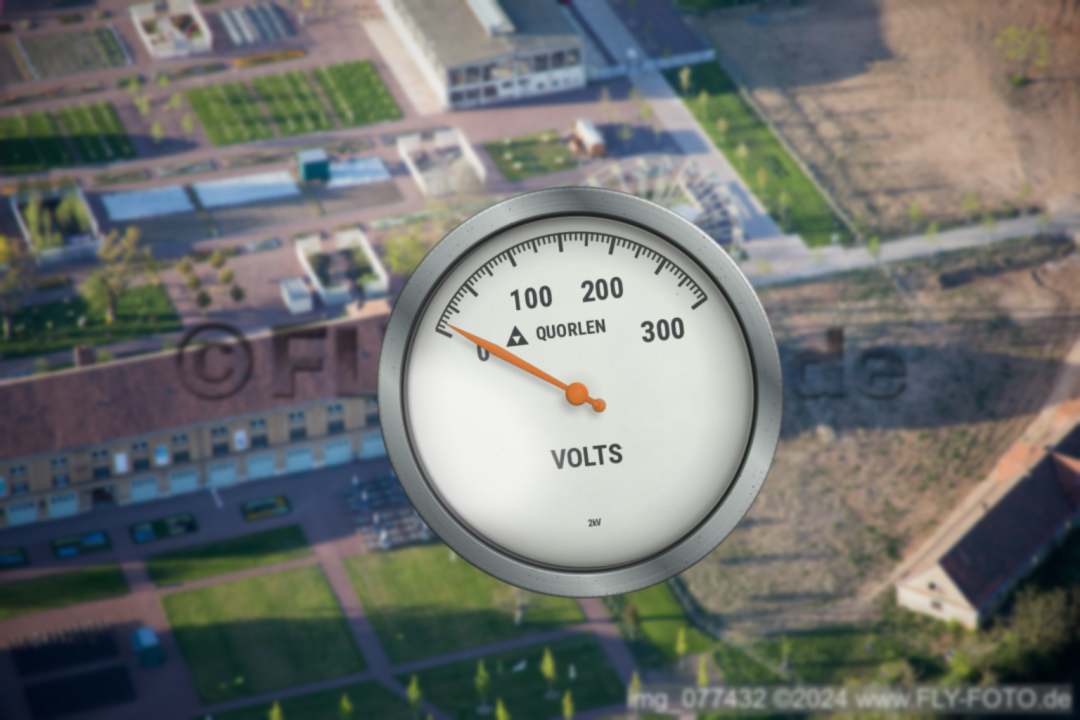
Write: 10 V
